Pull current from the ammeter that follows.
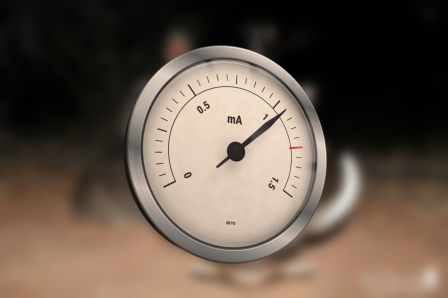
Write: 1.05 mA
